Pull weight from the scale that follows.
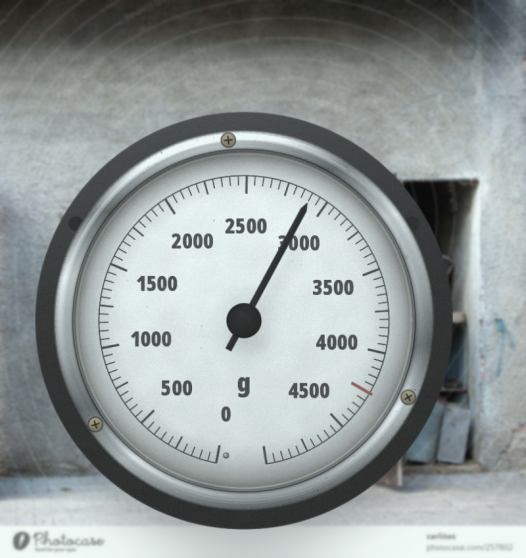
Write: 2900 g
